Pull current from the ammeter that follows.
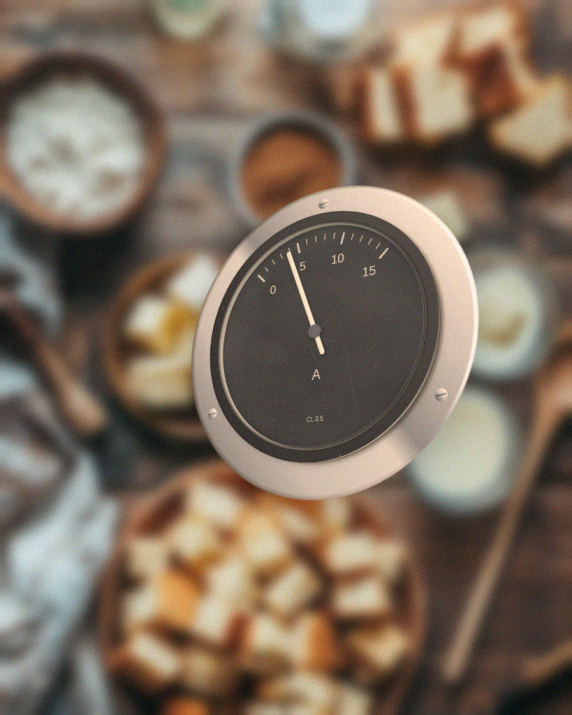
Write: 4 A
